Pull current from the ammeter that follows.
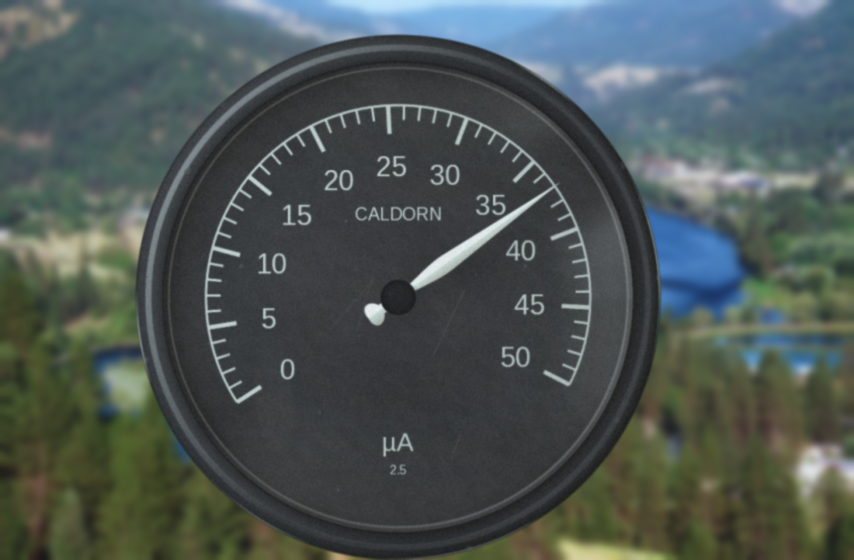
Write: 37 µA
